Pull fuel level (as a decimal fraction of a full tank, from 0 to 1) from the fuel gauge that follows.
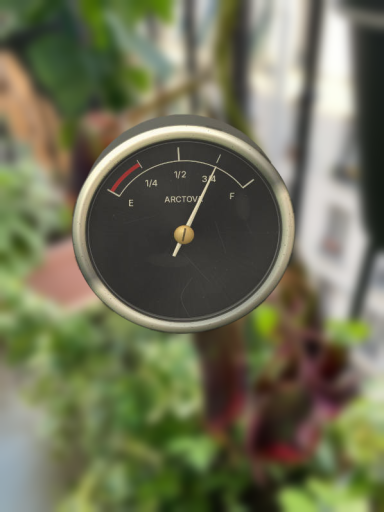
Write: 0.75
